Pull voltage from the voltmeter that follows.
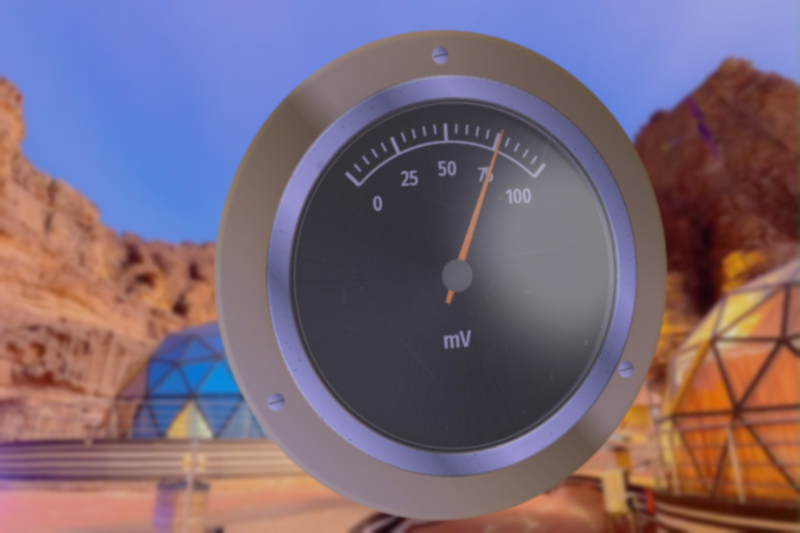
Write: 75 mV
